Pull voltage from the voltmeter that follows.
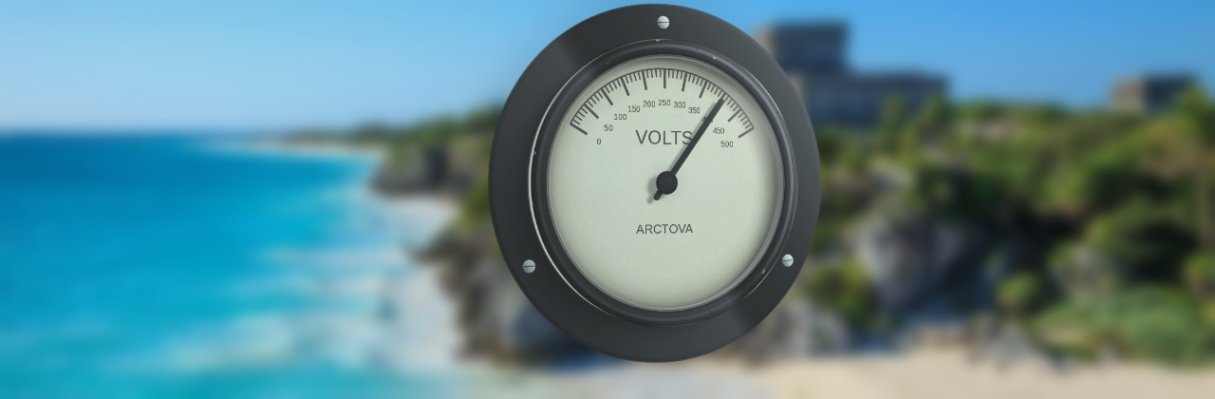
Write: 400 V
